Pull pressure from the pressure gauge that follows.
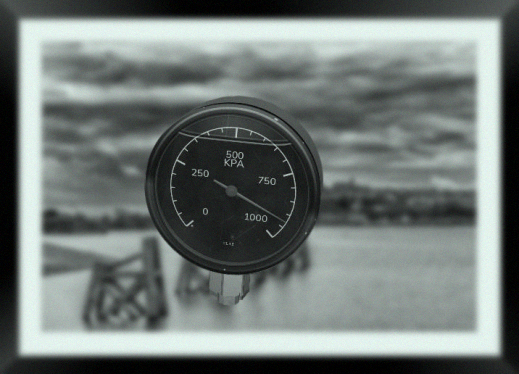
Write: 925 kPa
